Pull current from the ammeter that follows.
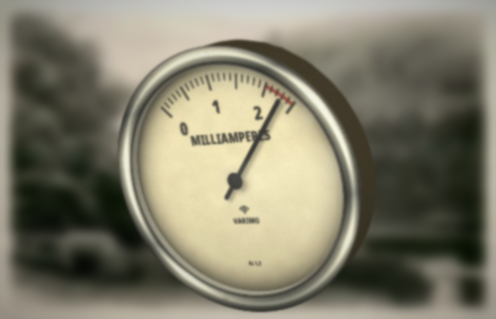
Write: 2.3 mA
